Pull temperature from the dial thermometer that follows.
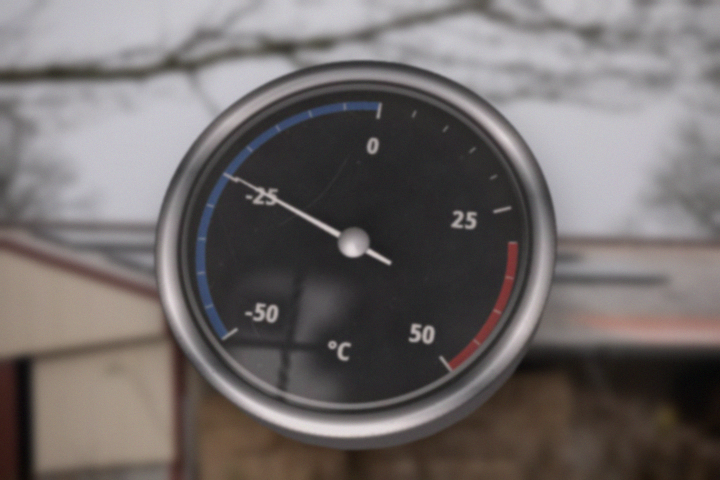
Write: -25 °C
